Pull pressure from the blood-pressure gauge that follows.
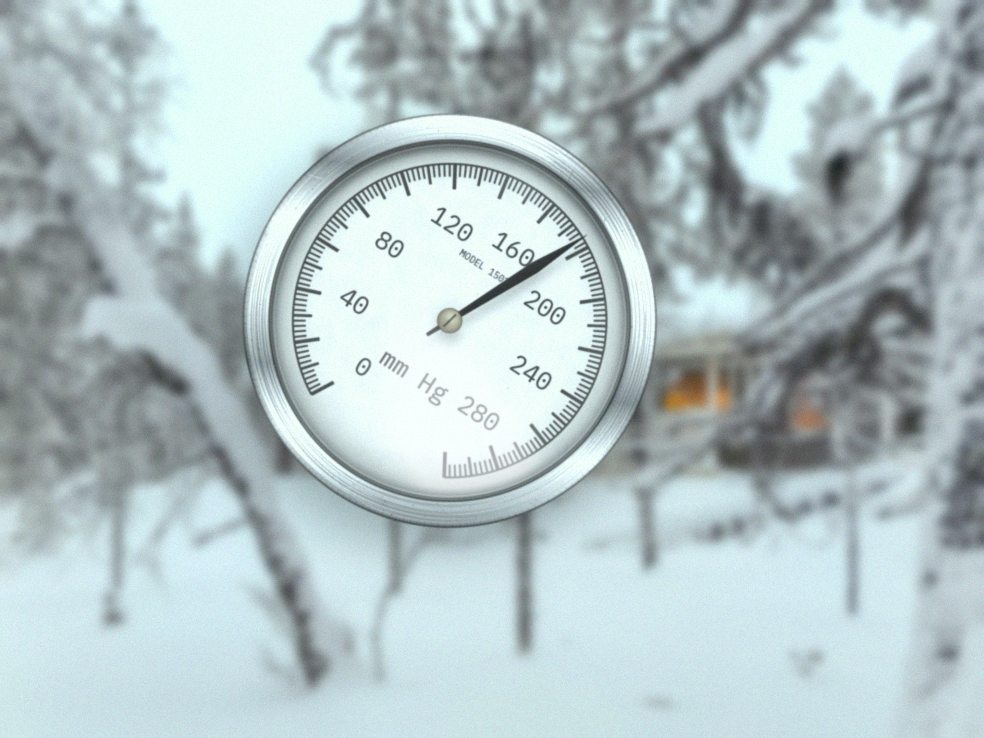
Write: 176 mmHg
